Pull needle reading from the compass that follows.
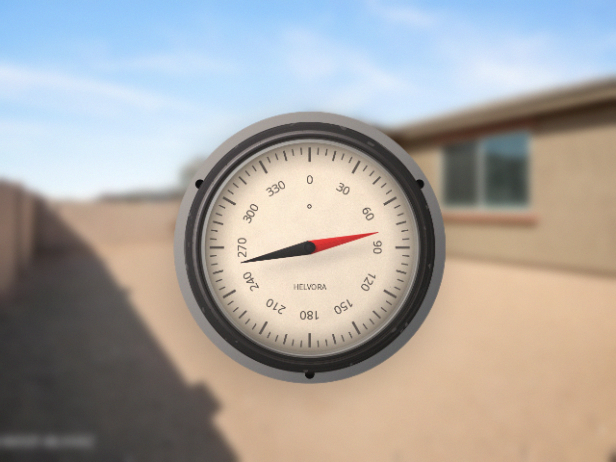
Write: 77.5 °
